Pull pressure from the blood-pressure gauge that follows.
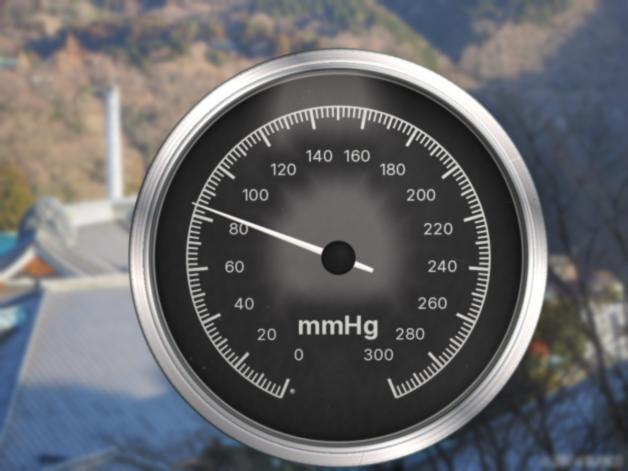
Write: 84 mmHg
